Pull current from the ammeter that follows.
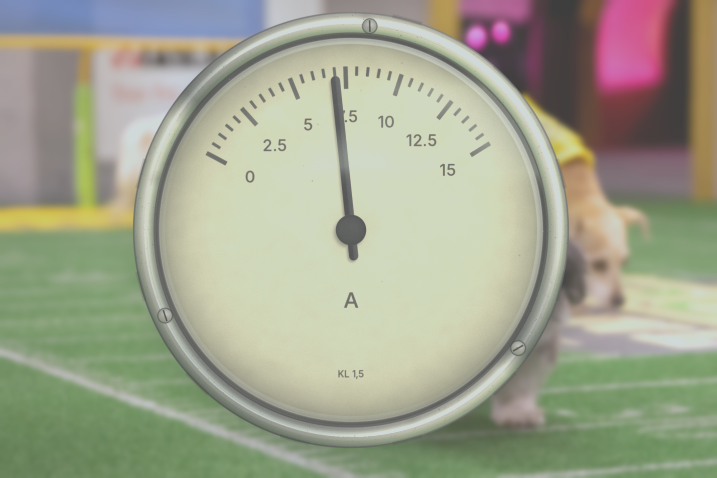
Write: 7 A
